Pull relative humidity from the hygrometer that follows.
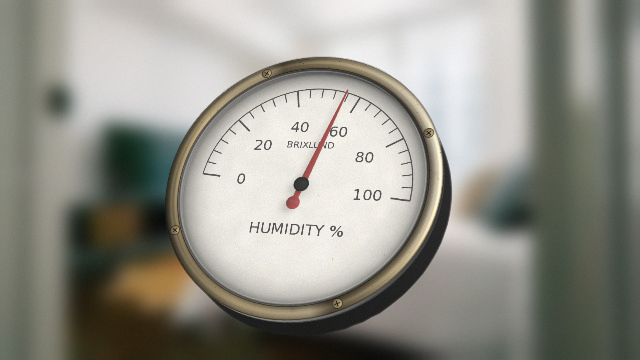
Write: 56 %
